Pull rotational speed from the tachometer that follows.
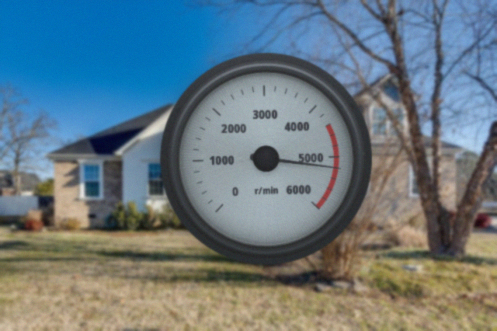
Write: 5200 rpm
